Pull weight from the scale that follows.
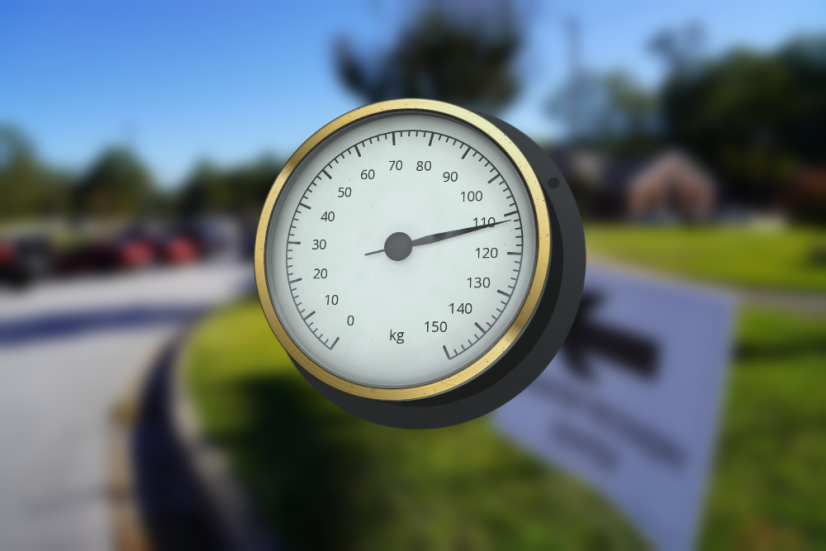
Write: 112 kg
